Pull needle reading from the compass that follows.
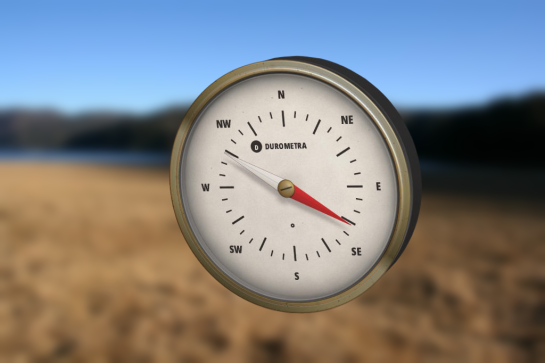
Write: 120 °
